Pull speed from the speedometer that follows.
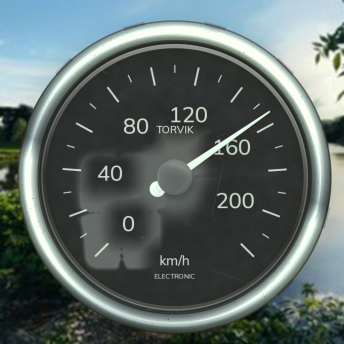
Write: 155 km/h
